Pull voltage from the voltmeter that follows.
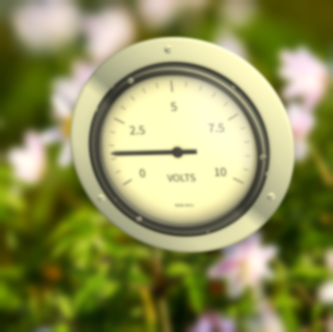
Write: 1.25 V
